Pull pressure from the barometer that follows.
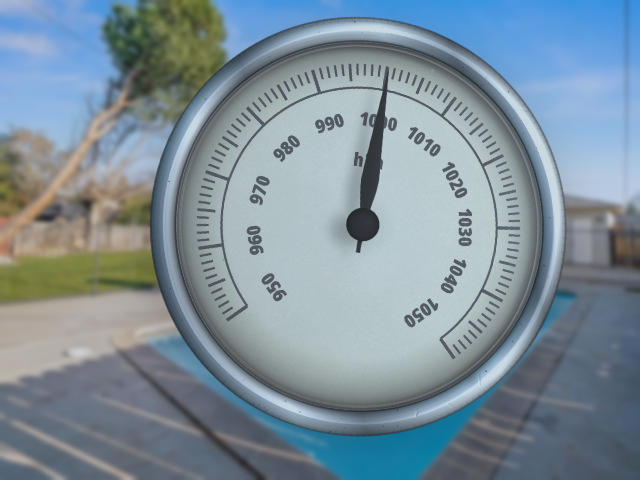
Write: 1000 hPa
